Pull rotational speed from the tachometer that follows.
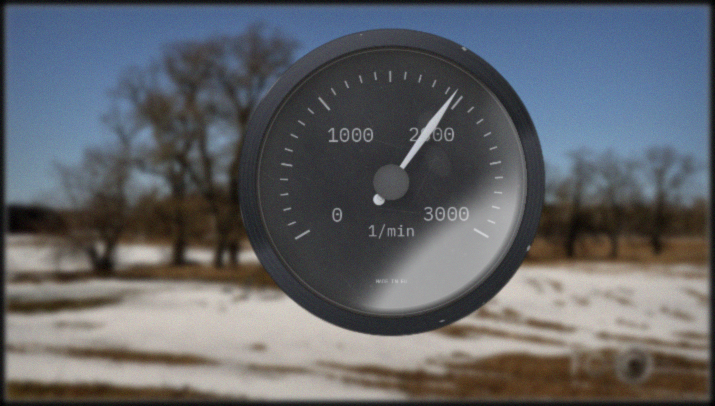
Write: 1950 rpm
